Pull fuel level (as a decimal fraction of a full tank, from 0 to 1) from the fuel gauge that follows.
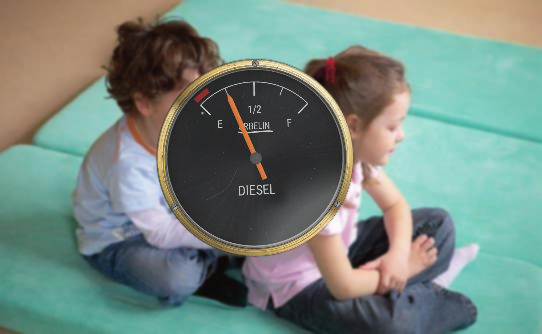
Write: 0.25
